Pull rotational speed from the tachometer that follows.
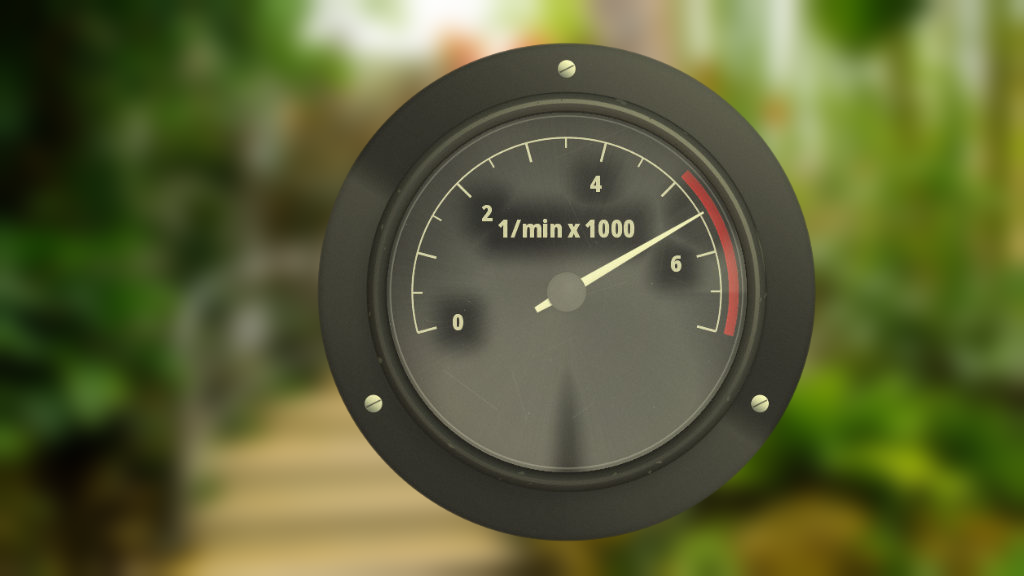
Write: 5500 rpm
